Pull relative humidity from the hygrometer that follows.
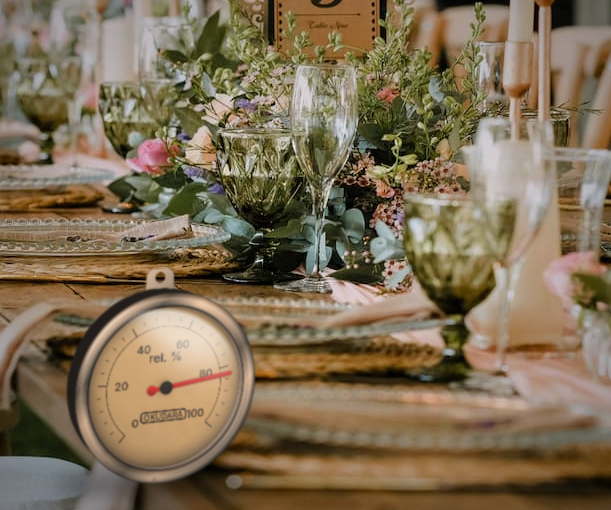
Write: 82 %
